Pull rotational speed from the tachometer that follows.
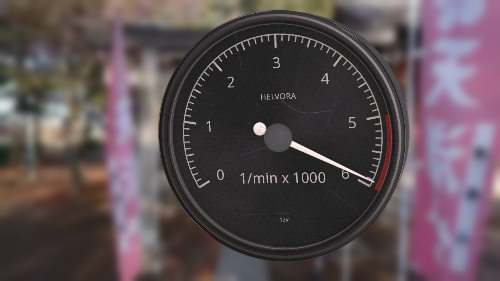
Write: 5900 rpm
